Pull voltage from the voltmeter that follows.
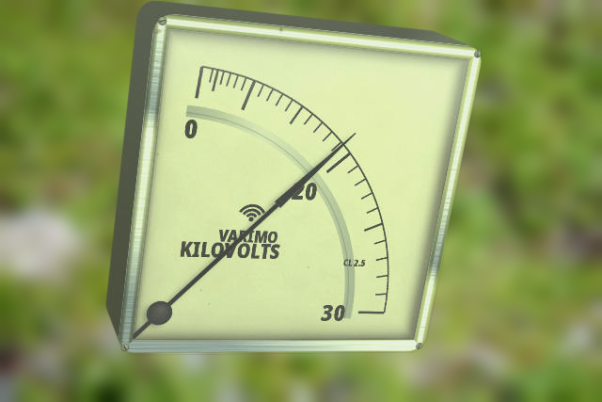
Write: 19 kV
